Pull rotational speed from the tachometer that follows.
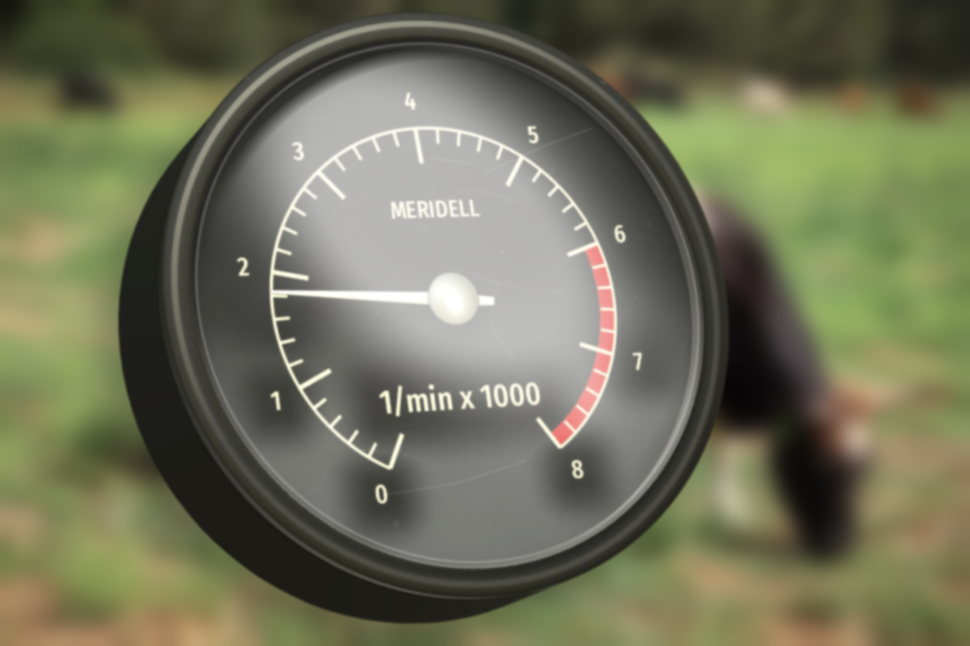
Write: 1800 rpm
